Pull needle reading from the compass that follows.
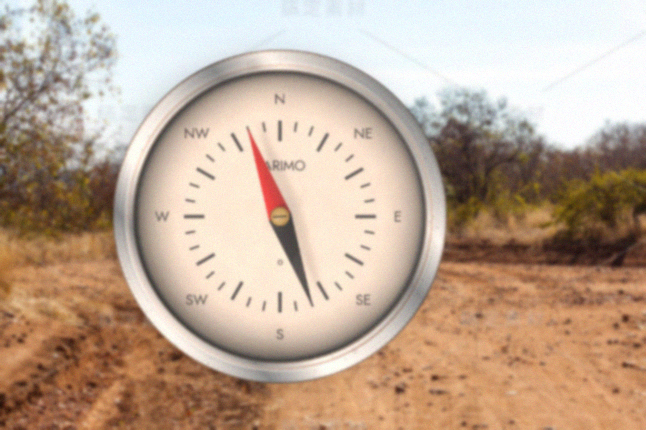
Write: 340 °
